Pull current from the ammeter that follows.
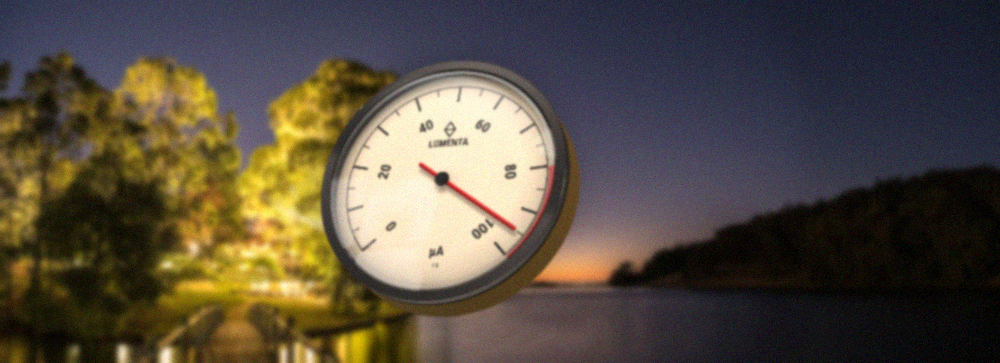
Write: 95 µA
